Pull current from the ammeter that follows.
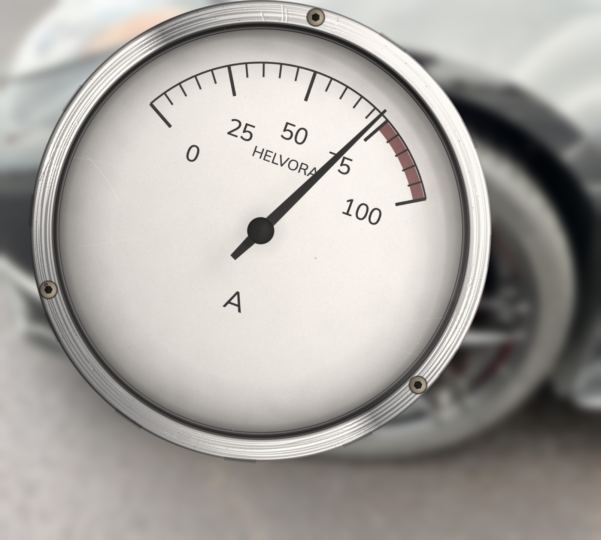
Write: 72.5 A
